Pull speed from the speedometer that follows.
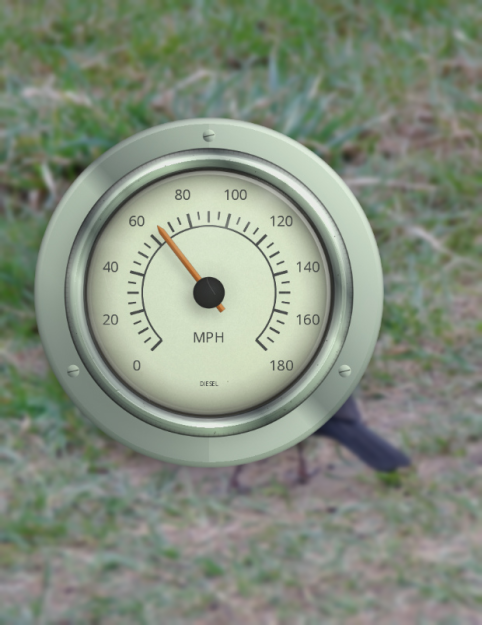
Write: 65 mph
